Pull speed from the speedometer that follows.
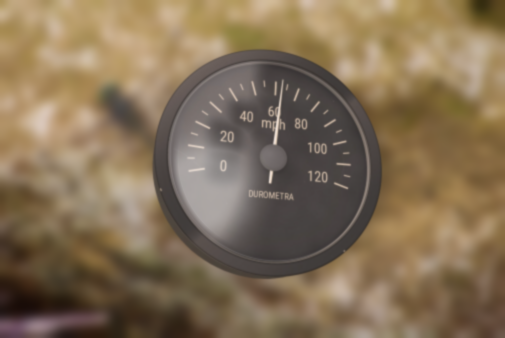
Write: 62.5 mph
